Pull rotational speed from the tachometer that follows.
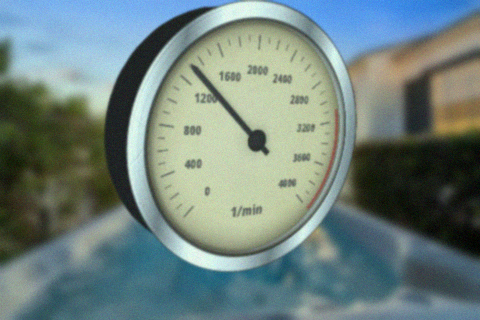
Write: 1300 rpm
